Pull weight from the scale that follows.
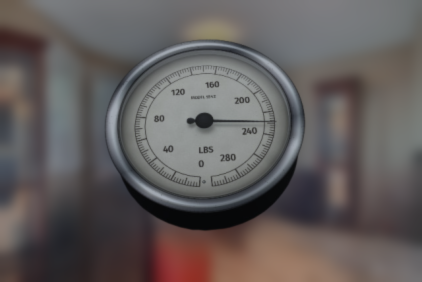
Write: 230 lb
